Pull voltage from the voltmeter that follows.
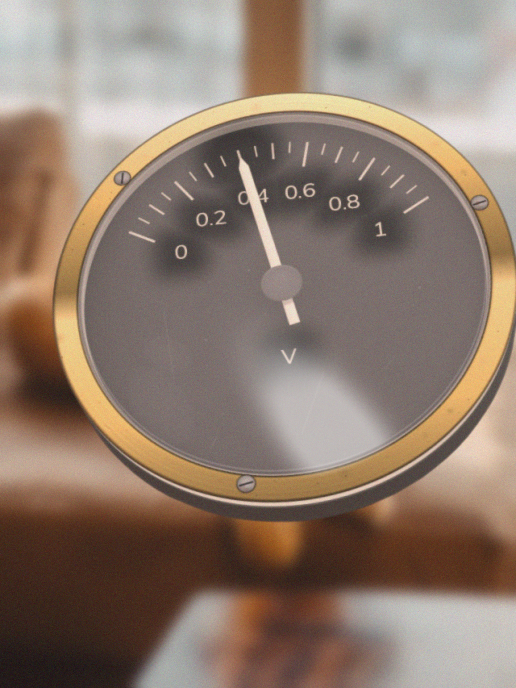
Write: 0.4 V
